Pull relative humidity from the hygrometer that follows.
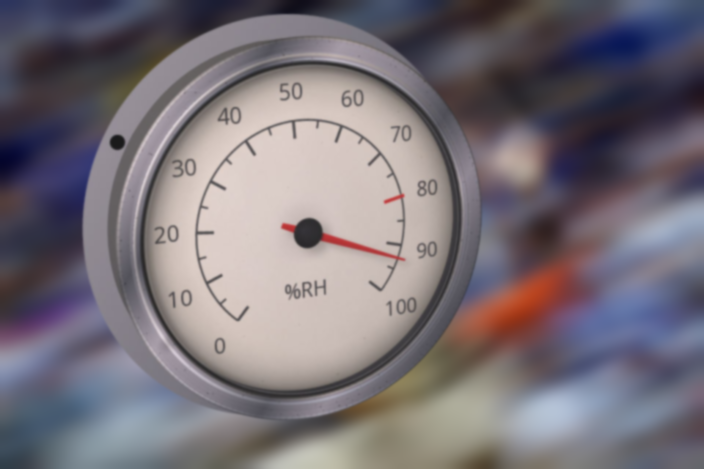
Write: 92.5 %
